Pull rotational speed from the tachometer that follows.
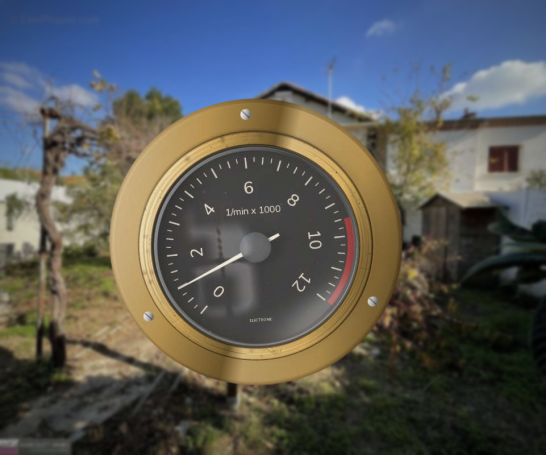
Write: 1000 rpm
